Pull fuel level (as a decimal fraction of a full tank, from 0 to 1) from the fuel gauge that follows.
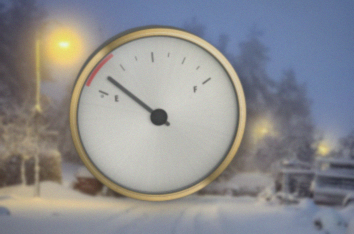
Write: 0.125
